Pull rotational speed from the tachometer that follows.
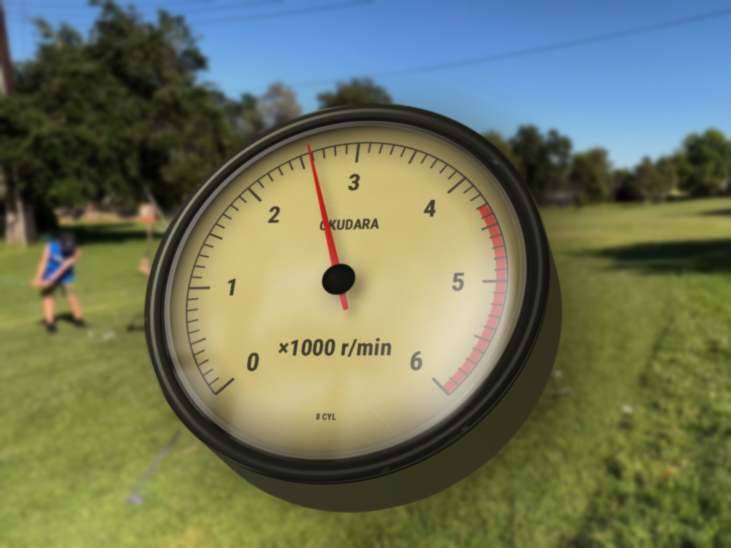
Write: 2600 rpm
